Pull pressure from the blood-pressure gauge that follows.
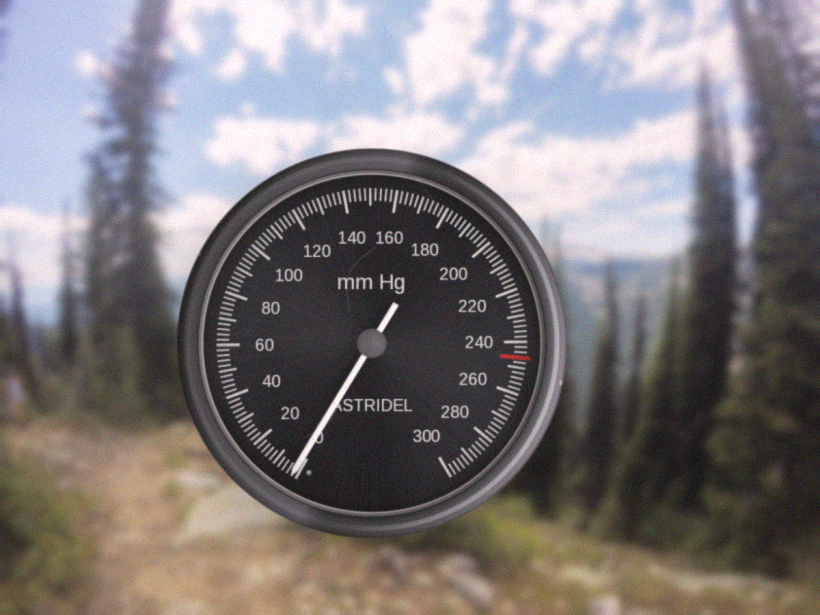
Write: 2 mmHg
